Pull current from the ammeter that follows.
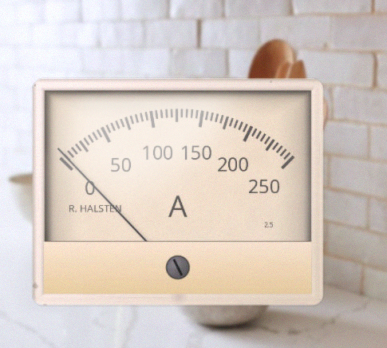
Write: 5 A
